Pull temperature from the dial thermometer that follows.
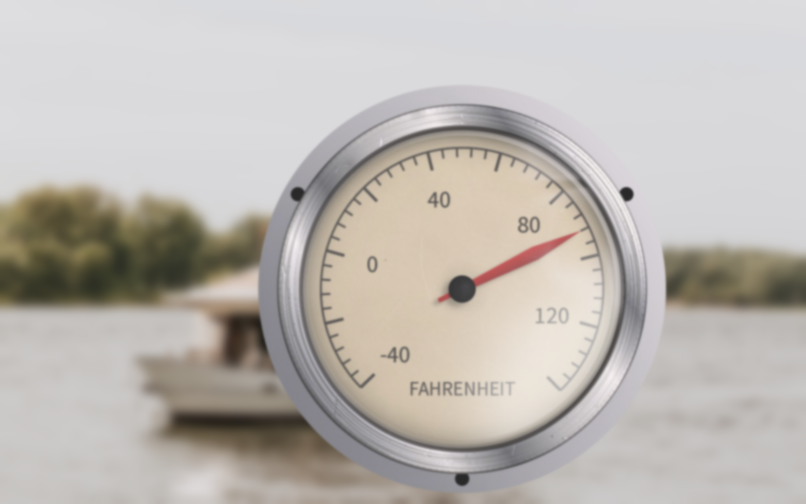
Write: 92 °F
